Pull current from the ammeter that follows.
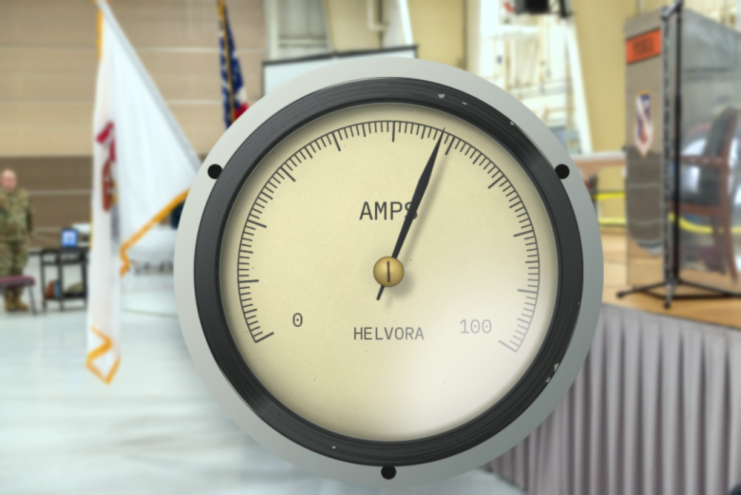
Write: 58 A
